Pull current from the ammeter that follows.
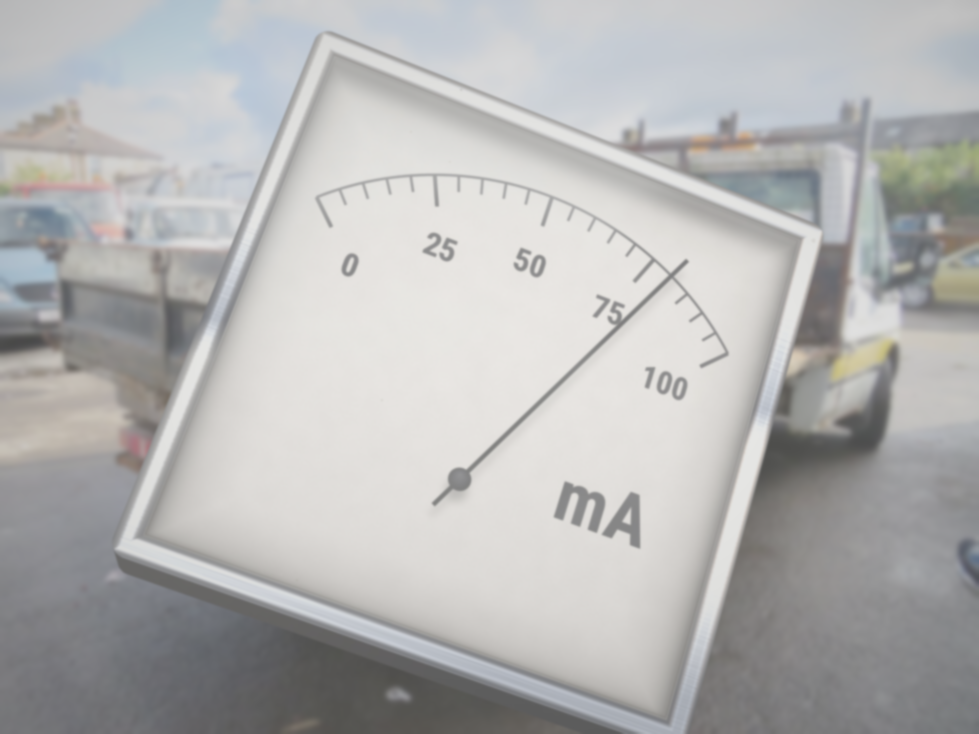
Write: 80 mA
